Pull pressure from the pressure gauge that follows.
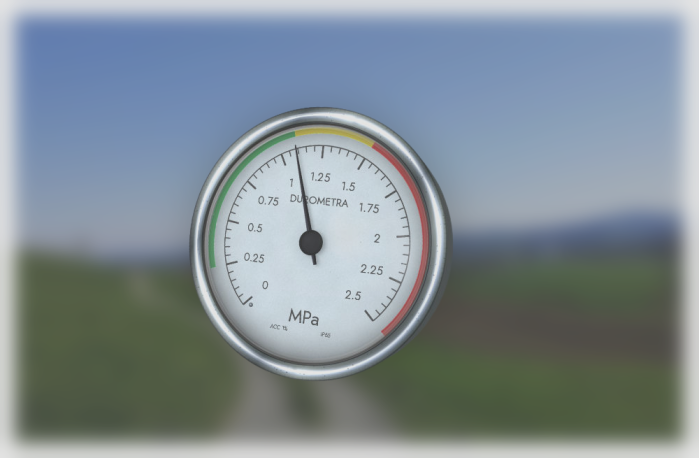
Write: 1.1 MPa
